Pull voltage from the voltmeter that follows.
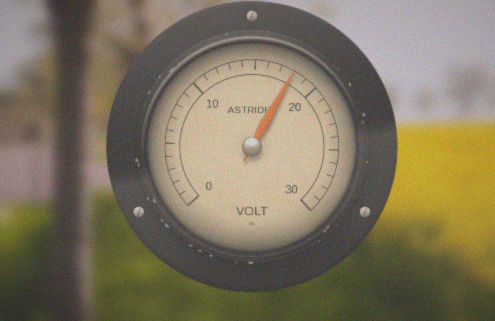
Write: 18 V
